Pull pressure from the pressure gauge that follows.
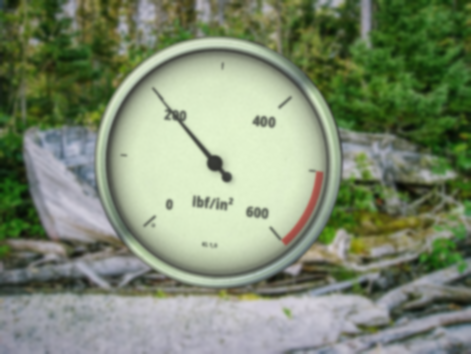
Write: 200 psi
